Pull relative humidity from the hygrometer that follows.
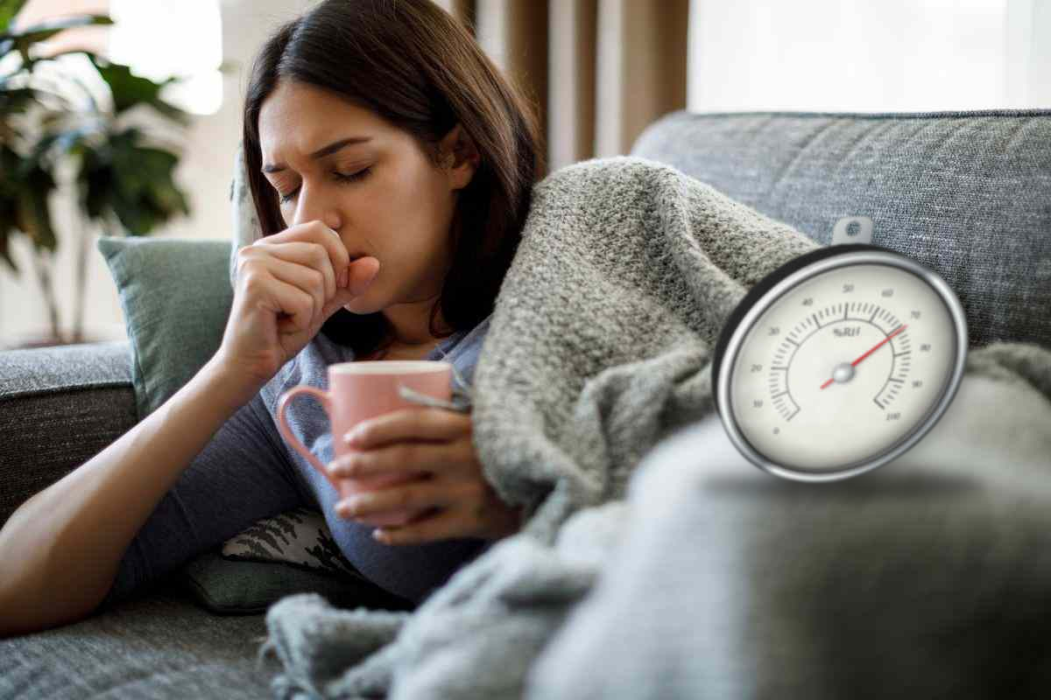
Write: 70 %
